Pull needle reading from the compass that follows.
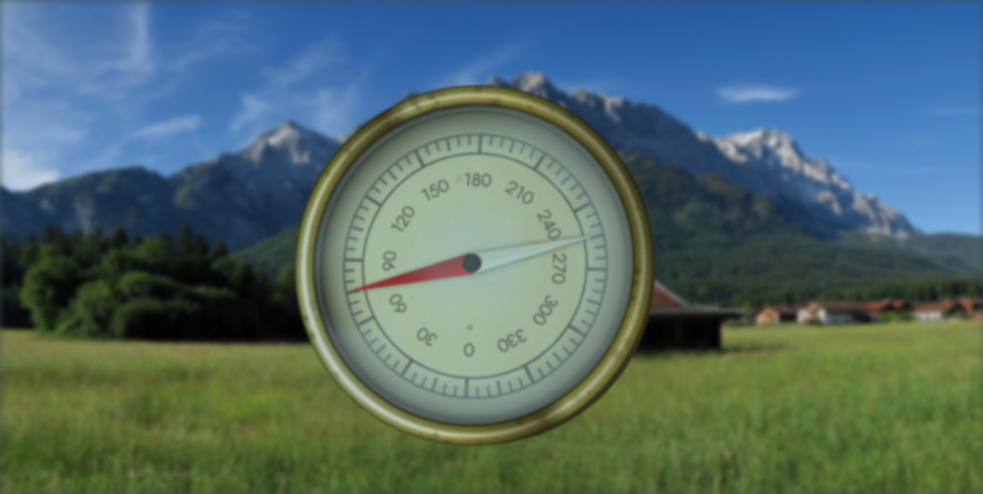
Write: 75 °
